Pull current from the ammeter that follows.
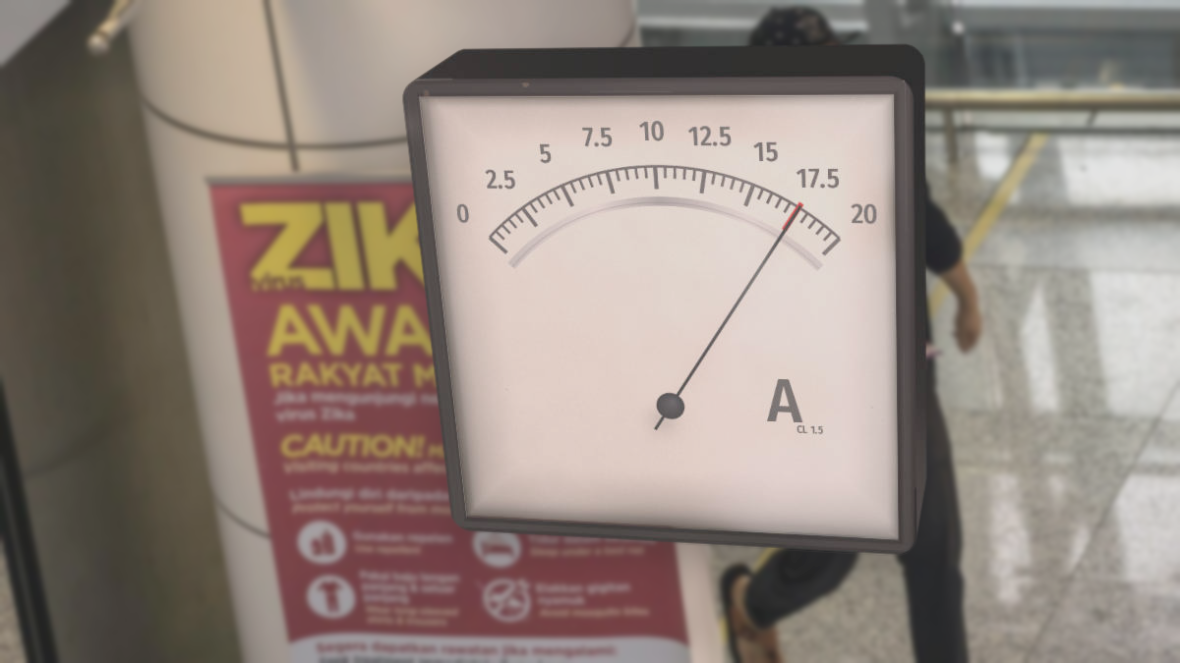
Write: 17.5 A
